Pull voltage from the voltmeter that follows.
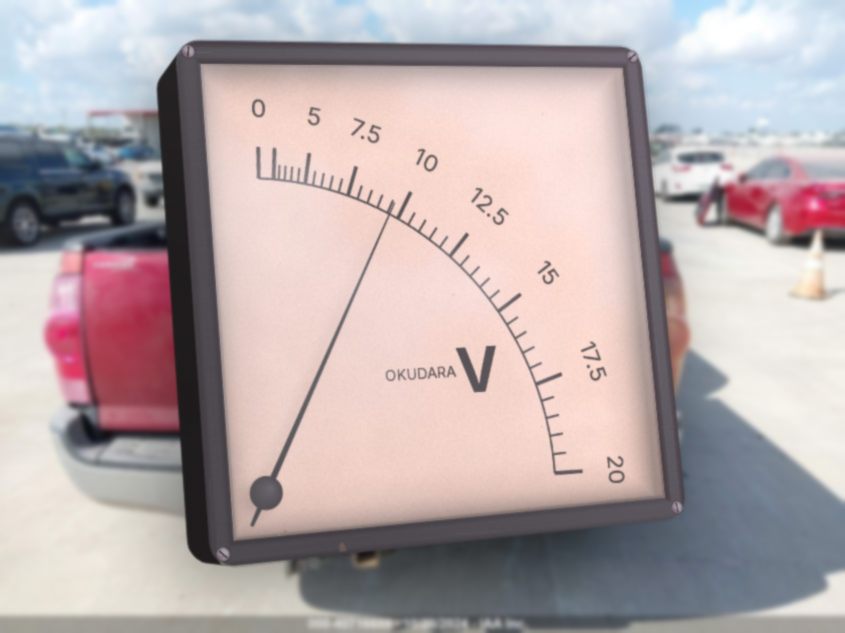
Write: 9.5 V
